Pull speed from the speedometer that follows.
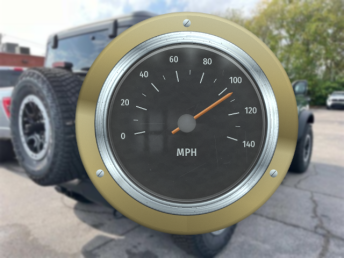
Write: 105 mph
